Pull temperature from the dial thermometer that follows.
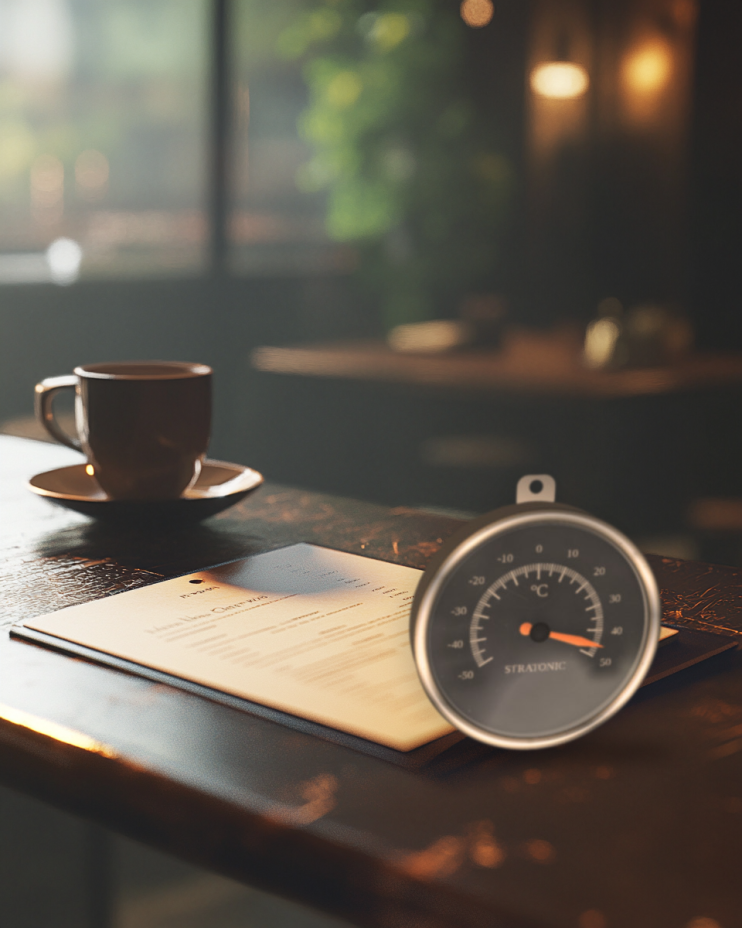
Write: 45 °C
